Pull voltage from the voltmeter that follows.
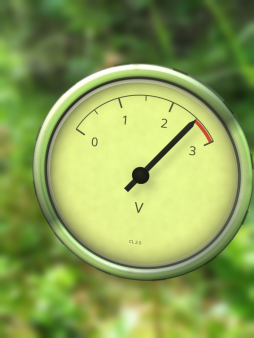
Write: 2.5 V
